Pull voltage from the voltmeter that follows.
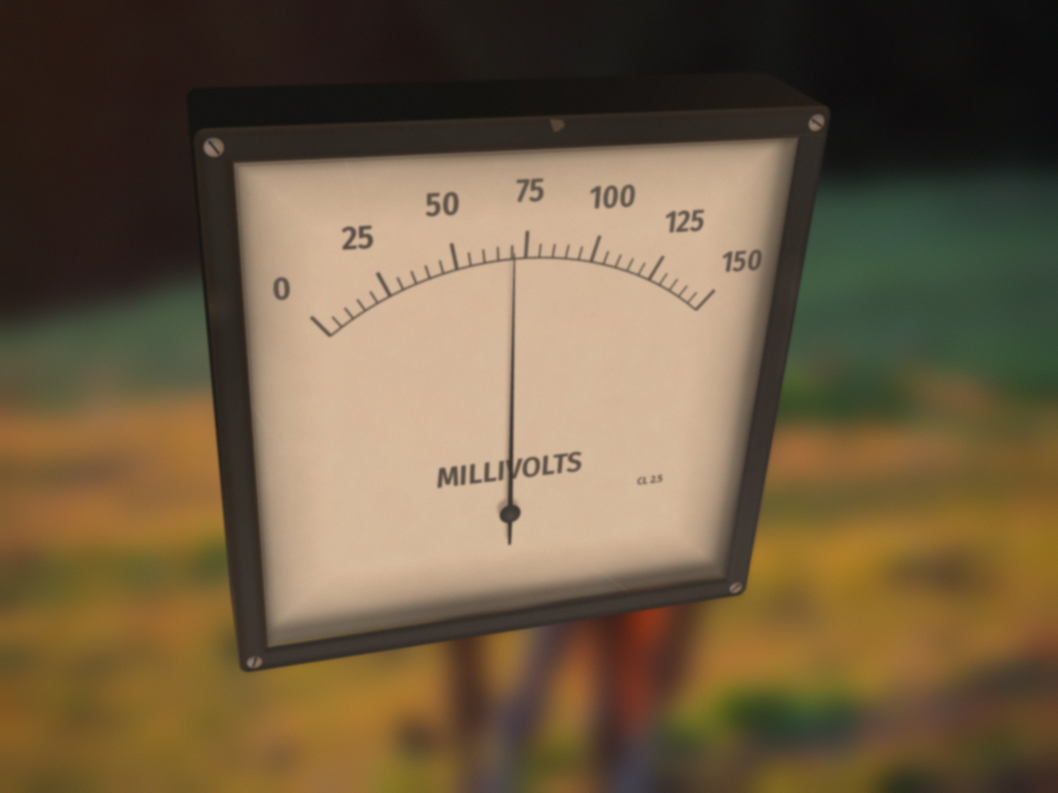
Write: 70 mV
